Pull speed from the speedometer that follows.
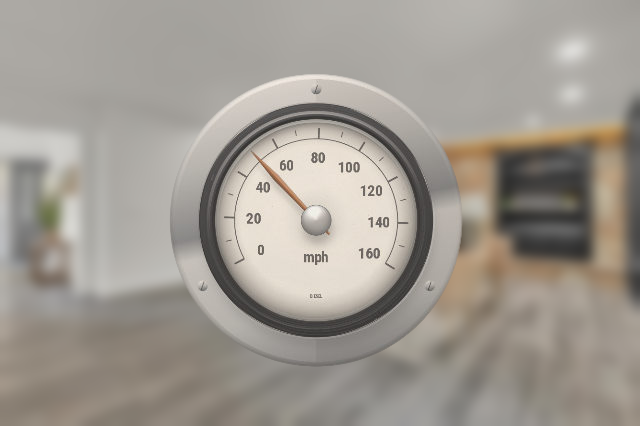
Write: 50 mph
